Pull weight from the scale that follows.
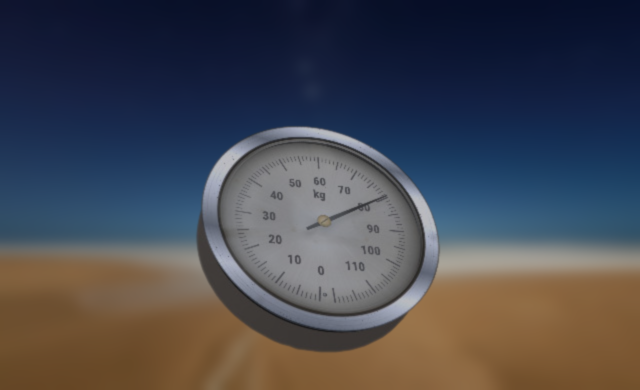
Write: 80 kg
